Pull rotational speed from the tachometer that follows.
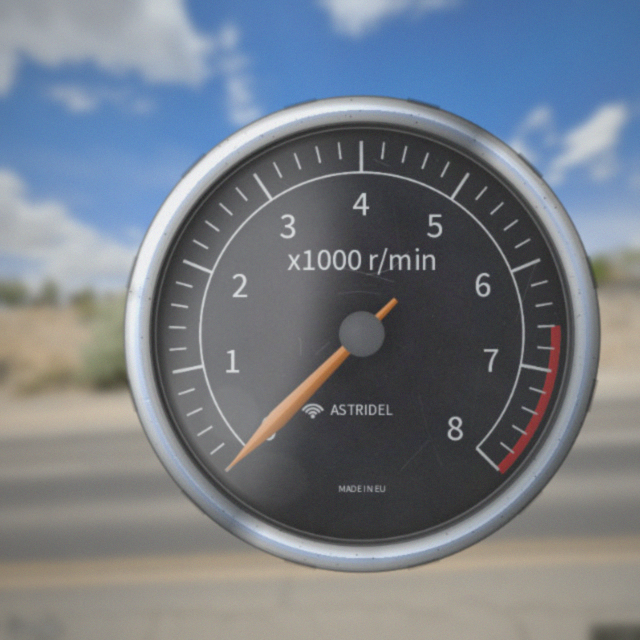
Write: 0 rpm
